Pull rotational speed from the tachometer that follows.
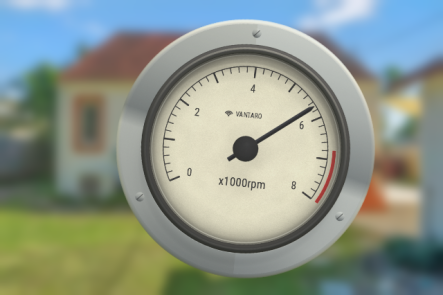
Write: 5700 rpm
